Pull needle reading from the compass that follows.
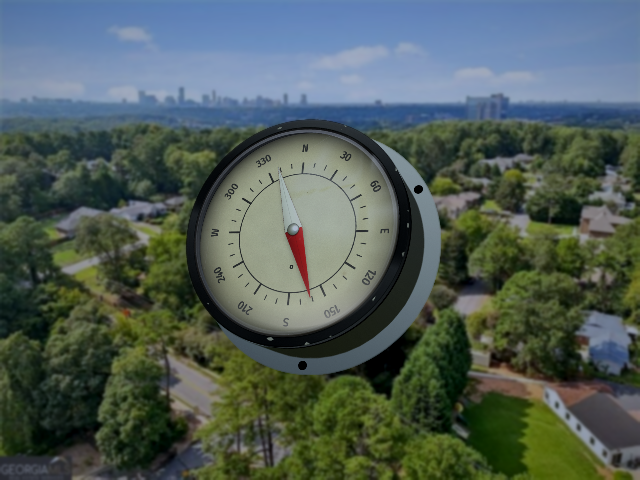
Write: 160 °
